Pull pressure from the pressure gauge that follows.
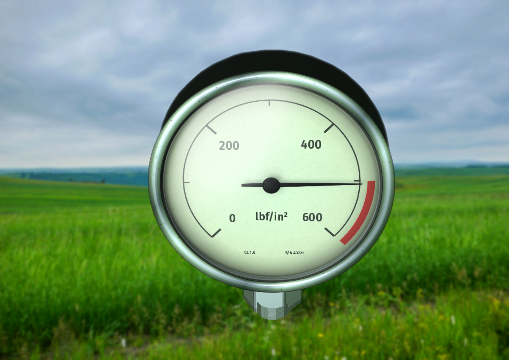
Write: 500 psi
